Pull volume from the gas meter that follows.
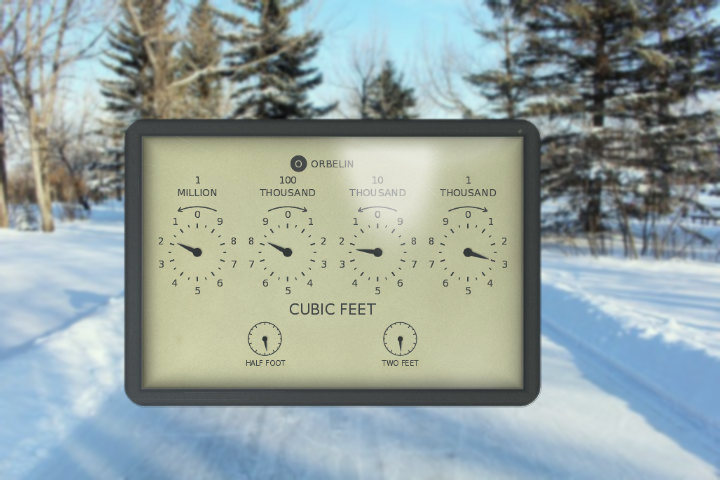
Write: 182300 ft³
